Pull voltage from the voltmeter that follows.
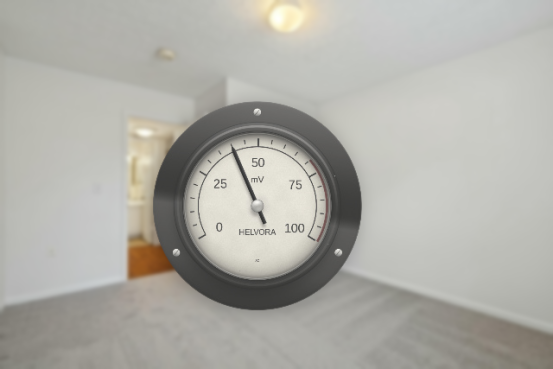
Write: 40 mV
